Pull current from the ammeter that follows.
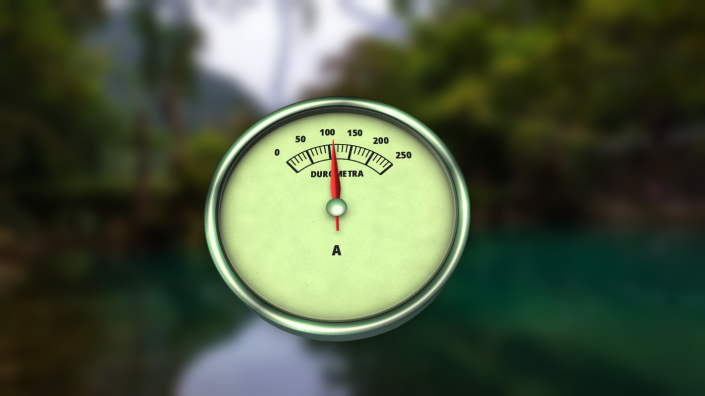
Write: 110 A
